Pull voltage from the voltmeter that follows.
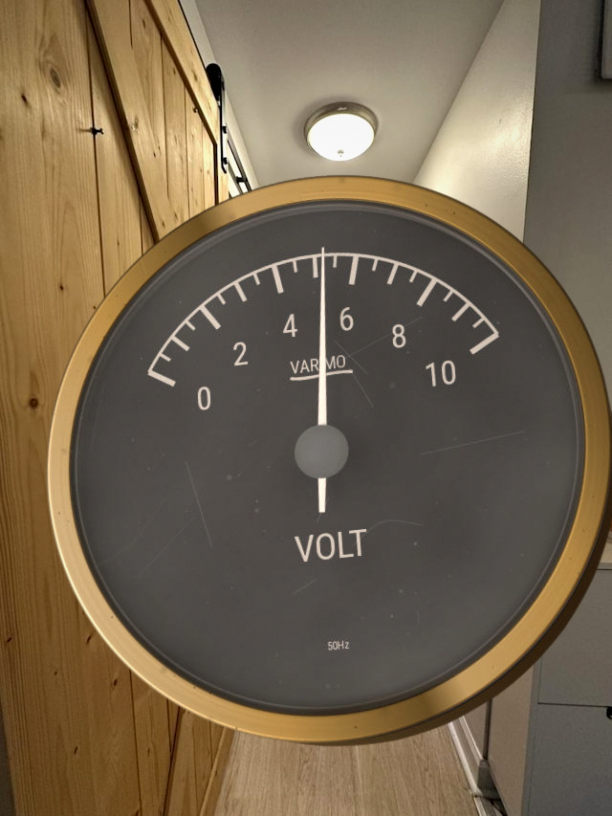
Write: 5.25 V
